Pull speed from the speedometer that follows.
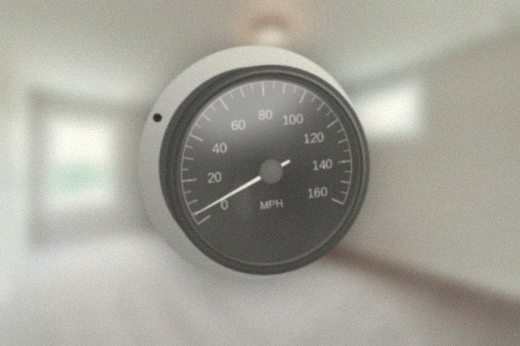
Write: 5 mph
